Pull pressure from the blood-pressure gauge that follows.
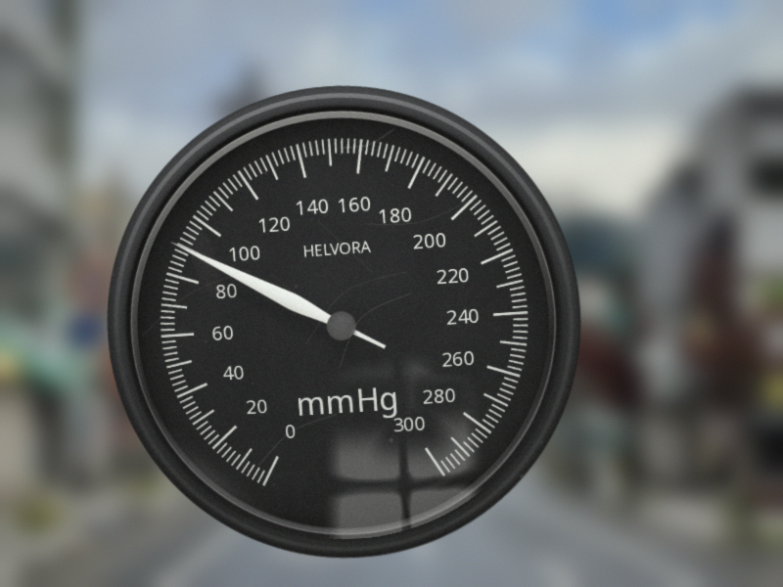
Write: 90 mmHg
